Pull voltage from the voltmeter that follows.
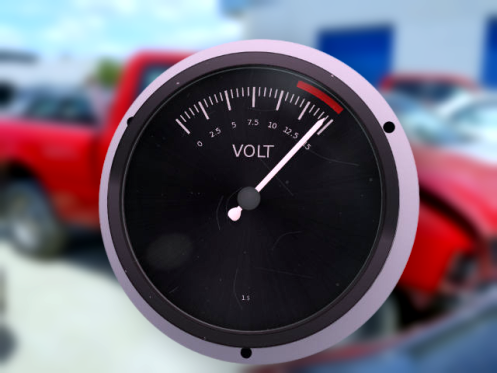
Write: 14.5 V
